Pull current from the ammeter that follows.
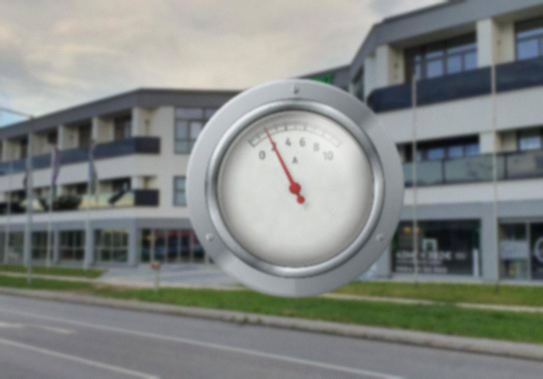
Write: 2 A
